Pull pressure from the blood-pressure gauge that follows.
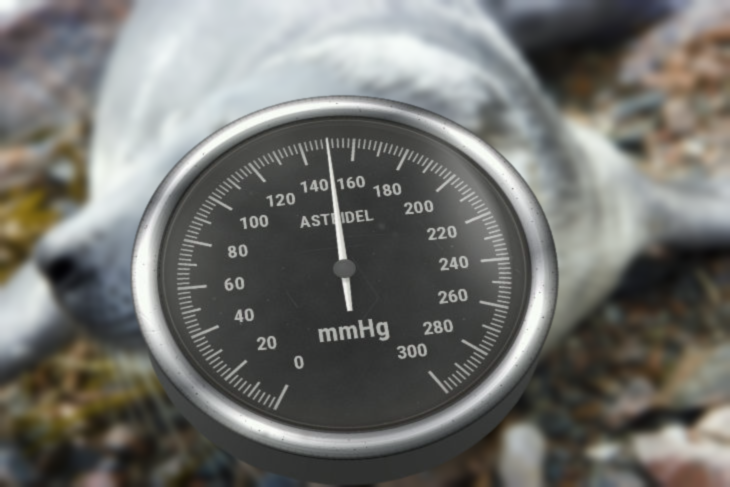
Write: 150 mmHg
